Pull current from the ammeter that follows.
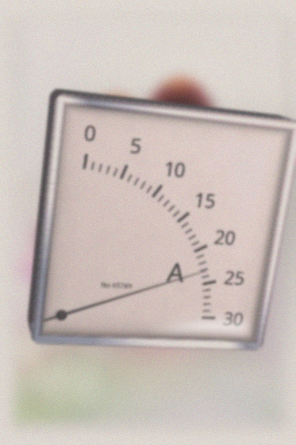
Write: 23 A
